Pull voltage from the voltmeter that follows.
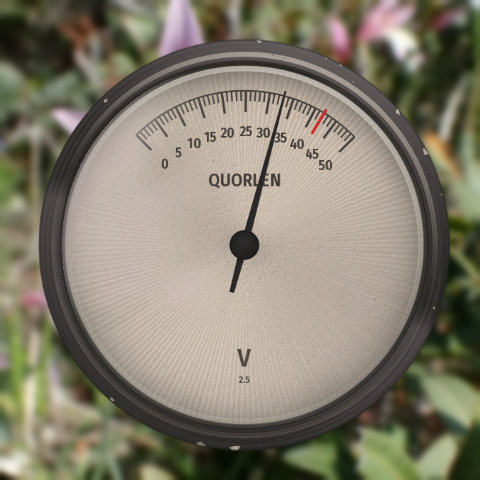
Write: 33 V
